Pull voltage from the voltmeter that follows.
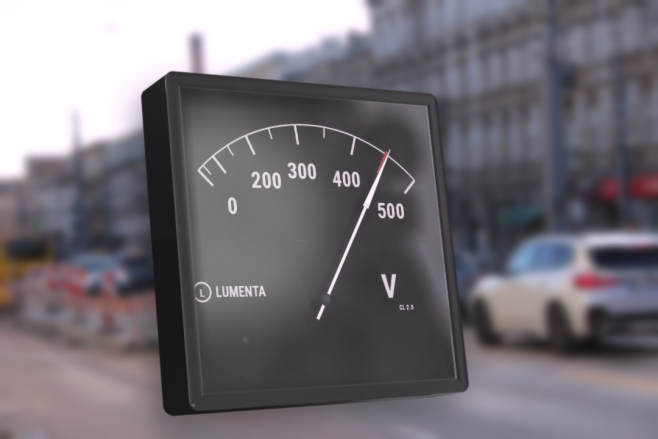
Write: 450 V
